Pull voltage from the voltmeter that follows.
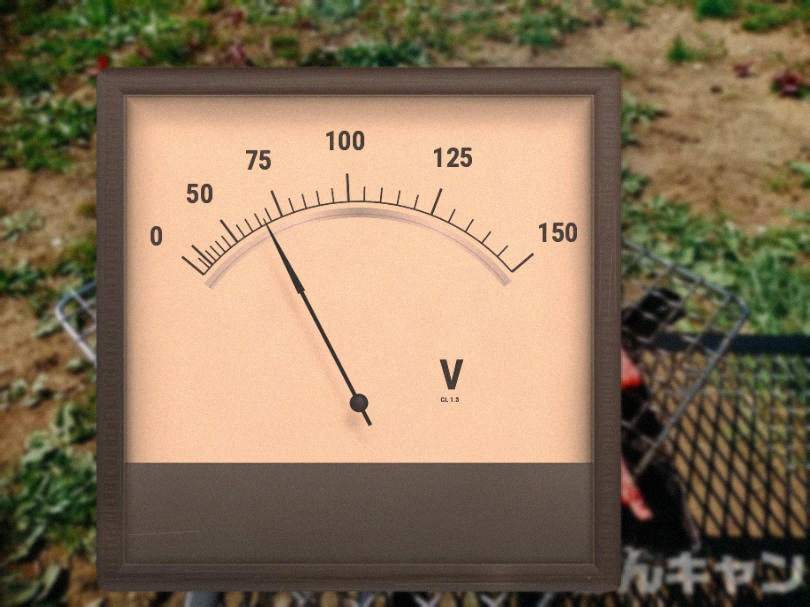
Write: 67.5 V
